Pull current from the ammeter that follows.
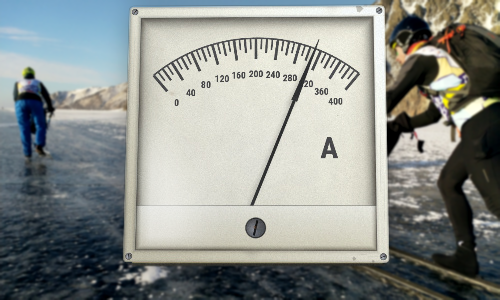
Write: 310 A
